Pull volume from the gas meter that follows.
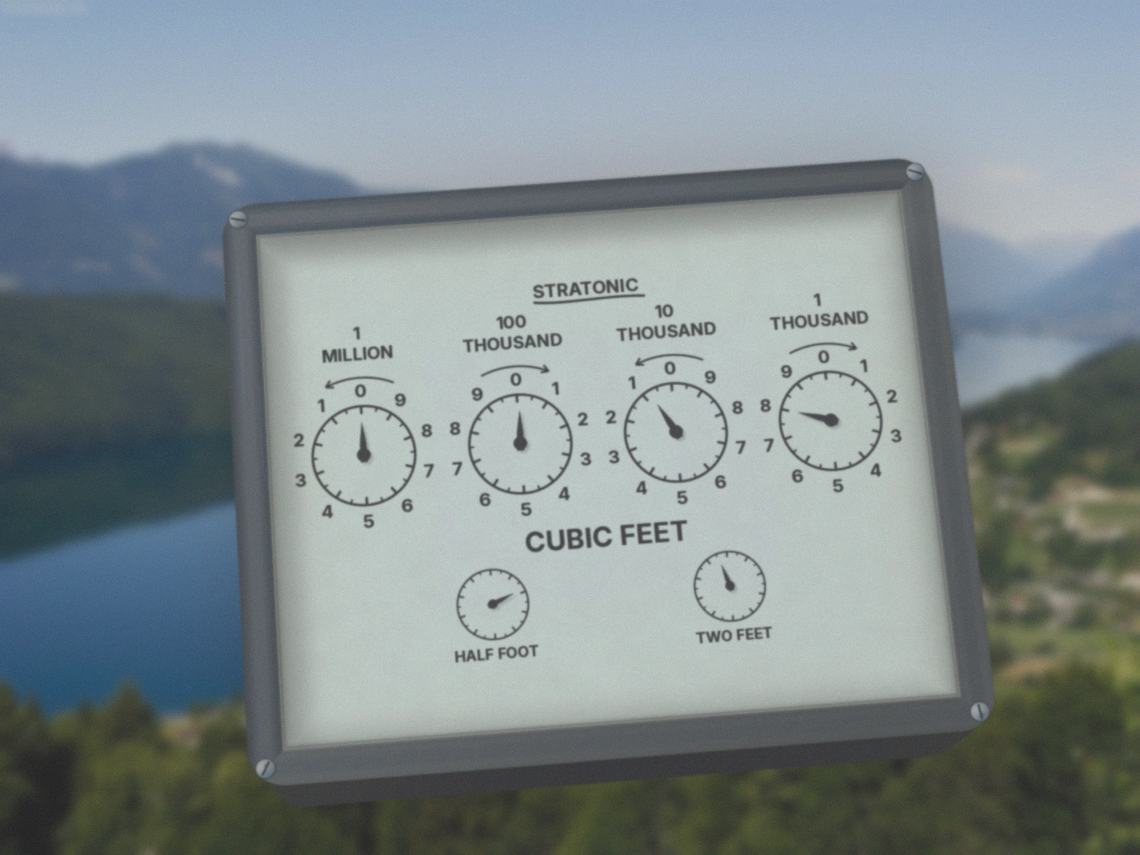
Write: 800 ft³
